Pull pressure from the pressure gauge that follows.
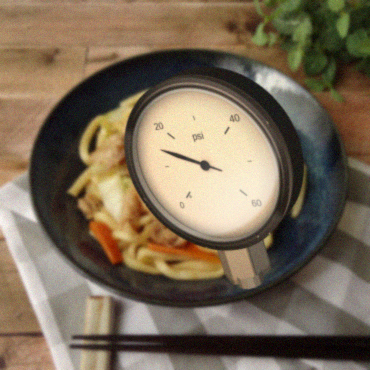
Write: 15 psi
